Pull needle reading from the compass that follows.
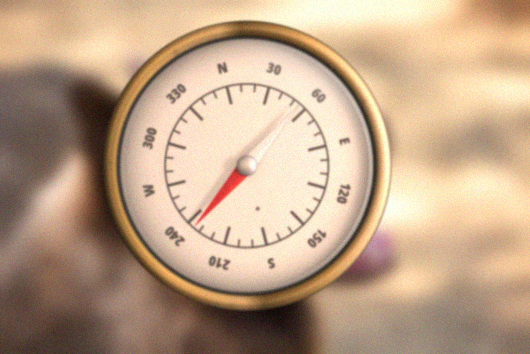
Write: 235 °
